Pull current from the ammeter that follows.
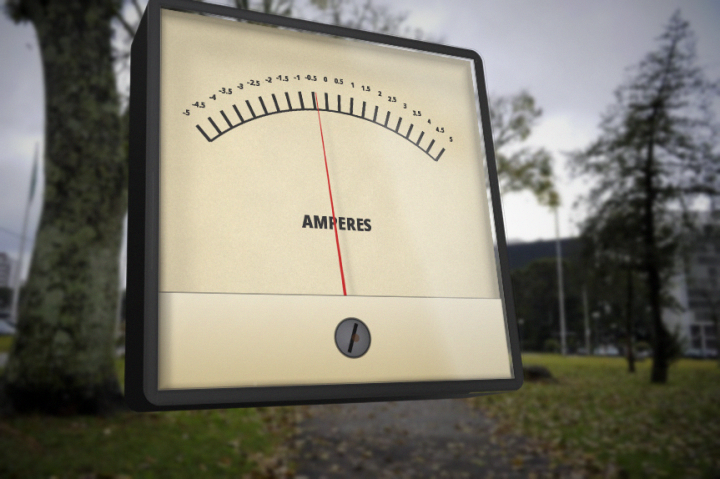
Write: -0.5 A
